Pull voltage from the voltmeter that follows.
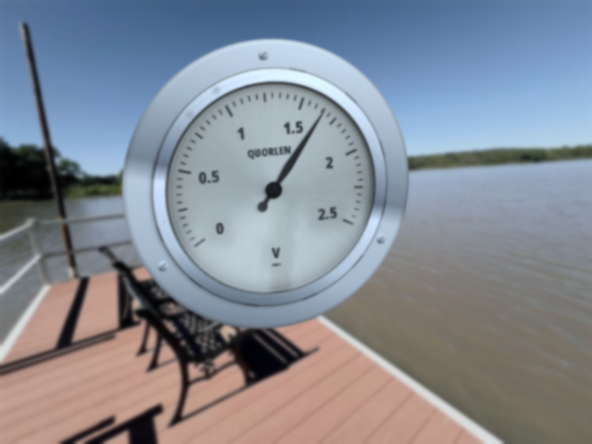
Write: 1.65 V
